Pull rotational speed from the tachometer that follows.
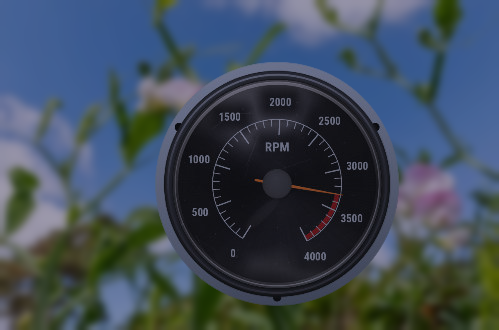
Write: 3300 rpm
